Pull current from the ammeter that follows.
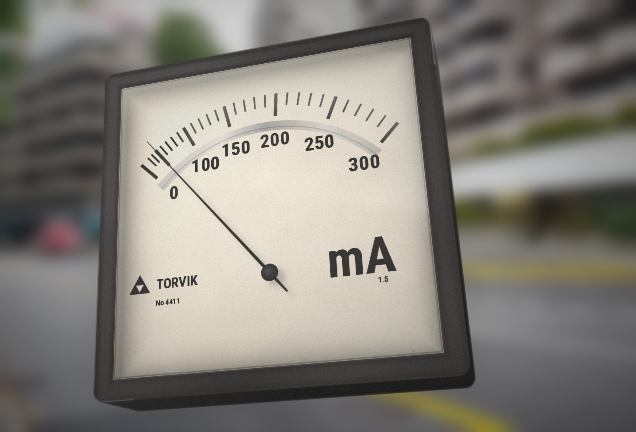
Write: 50 mA
